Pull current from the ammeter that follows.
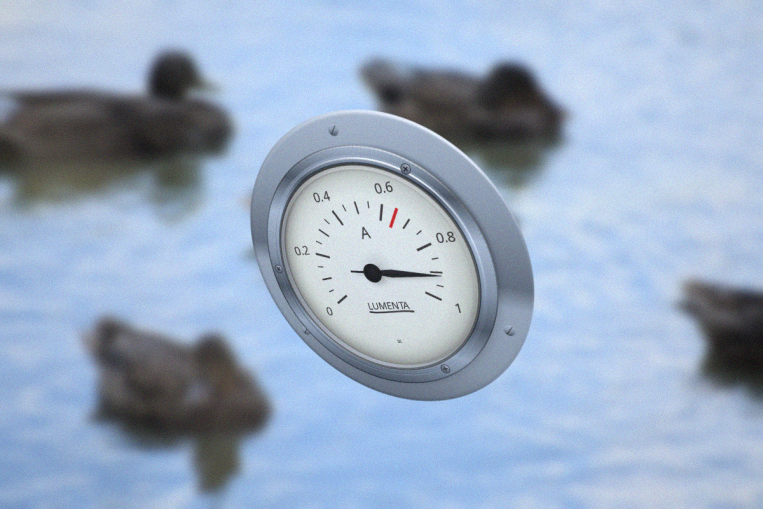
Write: 0.9 A
